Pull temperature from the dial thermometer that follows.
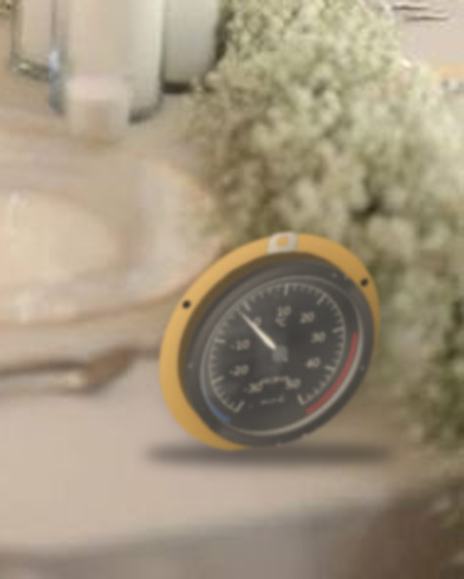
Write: -2 °C
